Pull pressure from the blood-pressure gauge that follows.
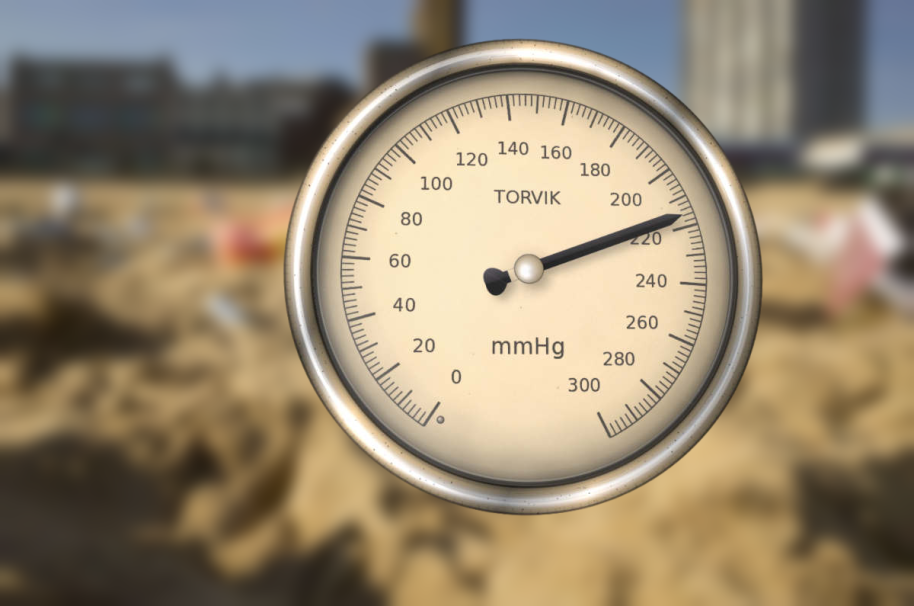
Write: 216 mmHg
